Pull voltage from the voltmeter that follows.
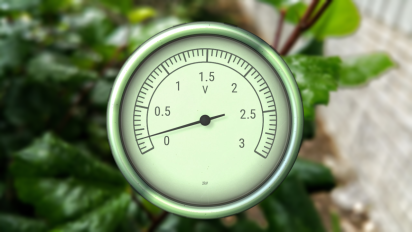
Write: 0.15 V
